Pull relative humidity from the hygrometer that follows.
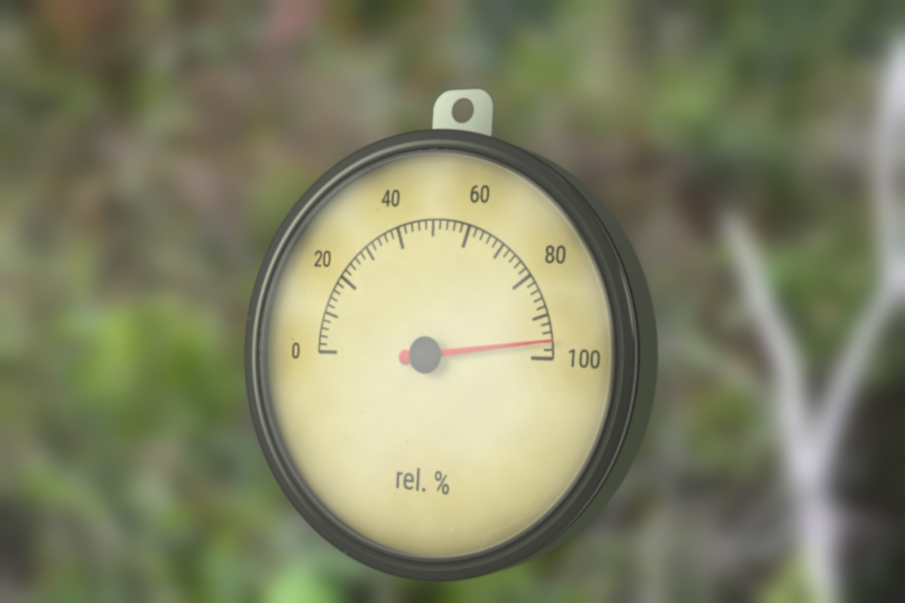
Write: 96 %
